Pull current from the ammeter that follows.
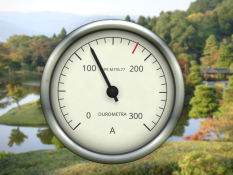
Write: 120 A
